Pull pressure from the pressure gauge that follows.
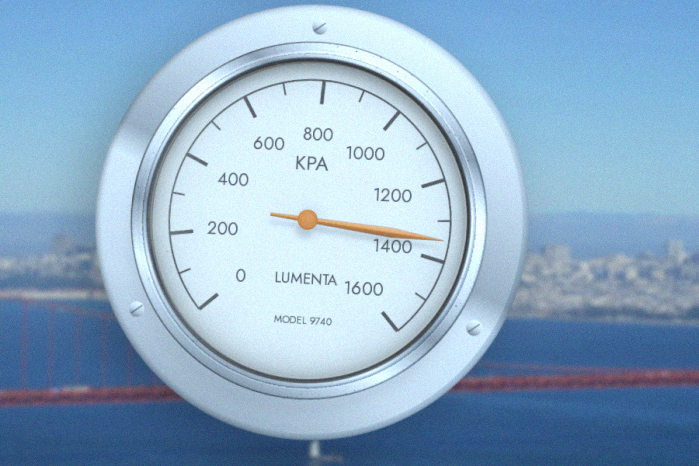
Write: 1350 kPa
